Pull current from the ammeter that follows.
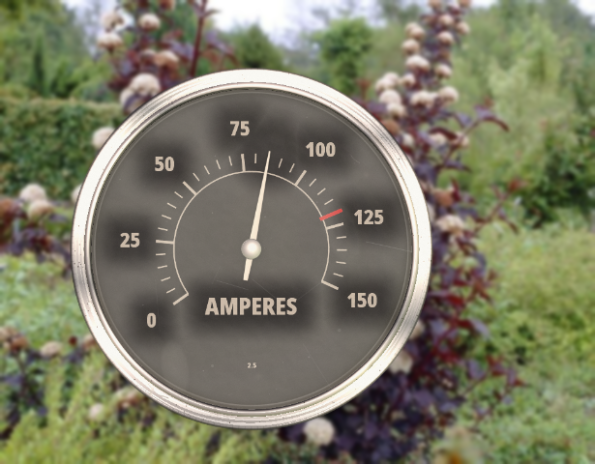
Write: 85 A
